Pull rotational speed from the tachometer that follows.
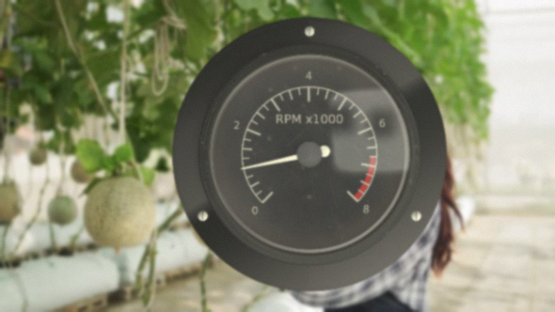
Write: 1000 rpm
